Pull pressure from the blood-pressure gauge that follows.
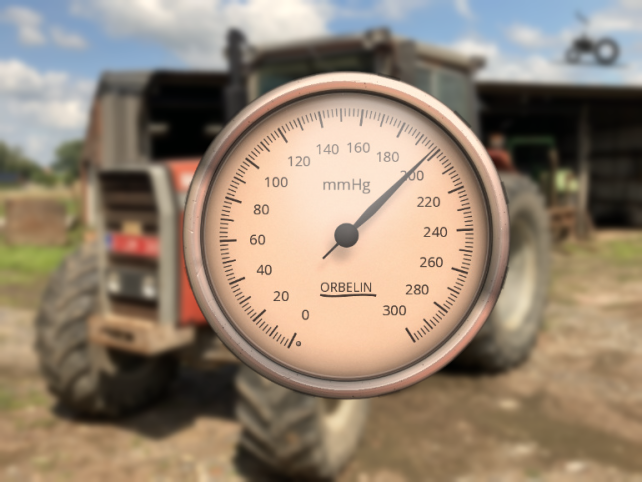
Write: 198 mmHg
